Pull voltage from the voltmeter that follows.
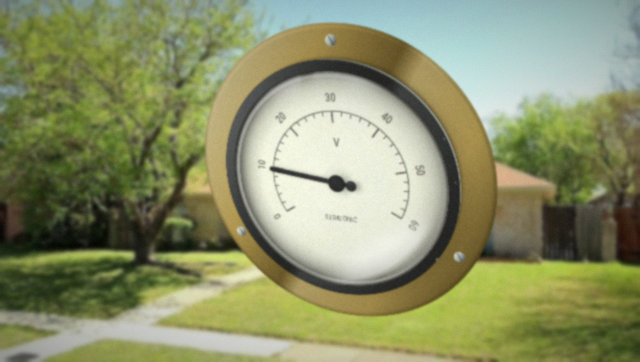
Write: 10 V
